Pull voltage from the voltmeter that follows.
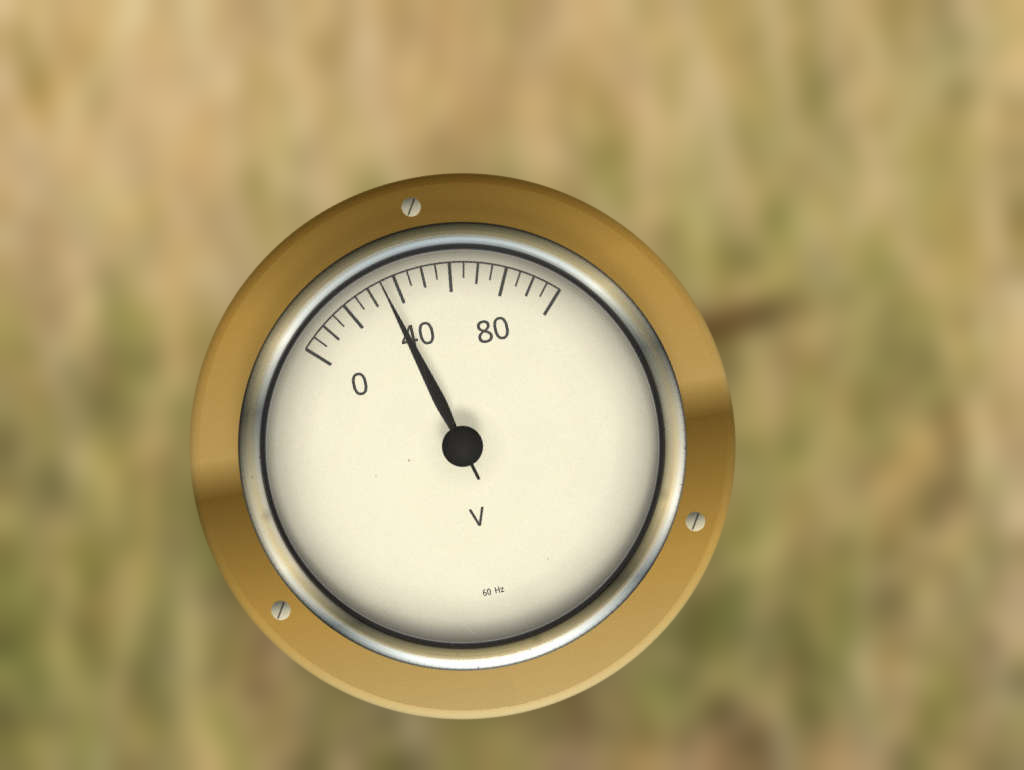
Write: 35 V
